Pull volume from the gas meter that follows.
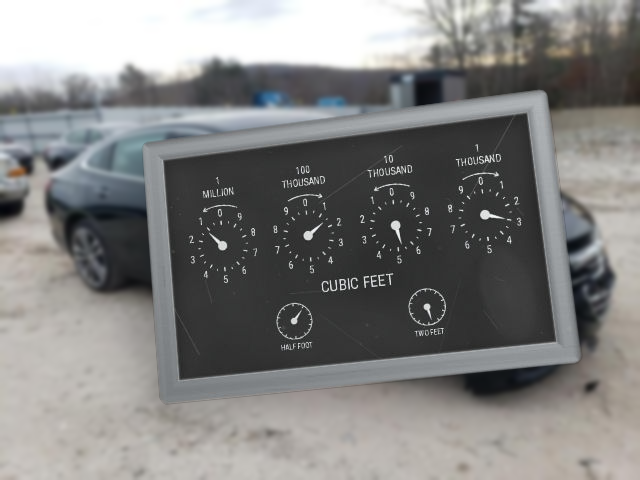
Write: 115300 ft³
